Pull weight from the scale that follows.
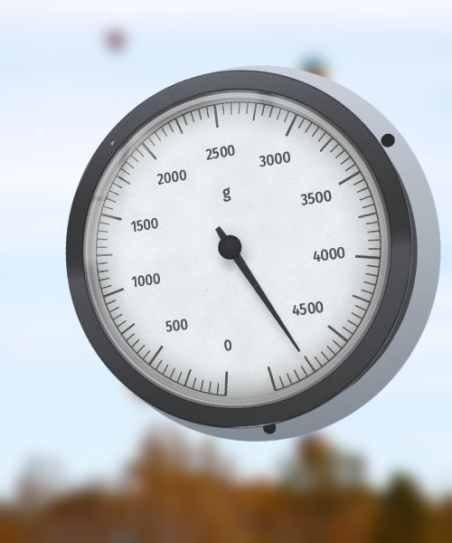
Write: 4750 g
